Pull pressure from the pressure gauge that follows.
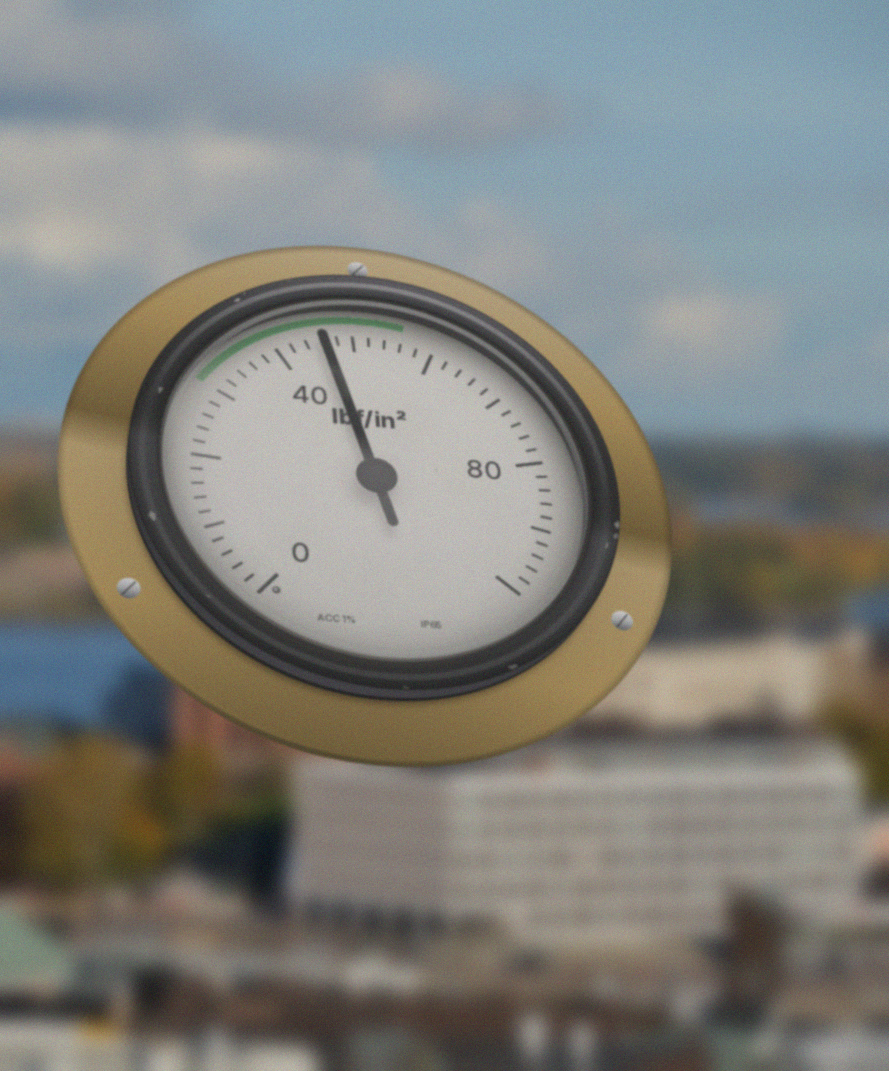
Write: 46 psi
